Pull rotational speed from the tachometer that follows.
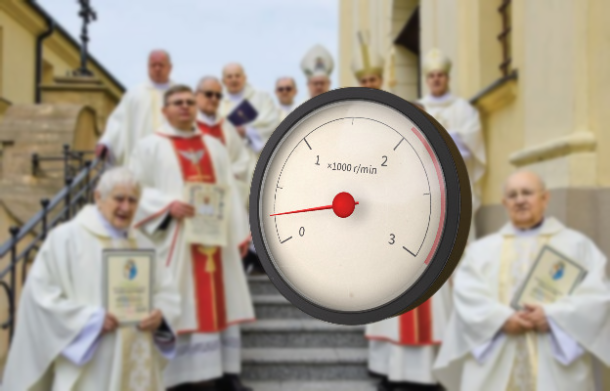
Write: 250 rpm
